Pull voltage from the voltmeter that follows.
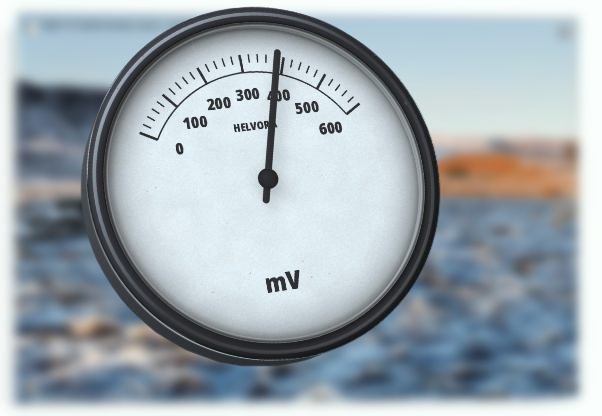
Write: 380 mV
